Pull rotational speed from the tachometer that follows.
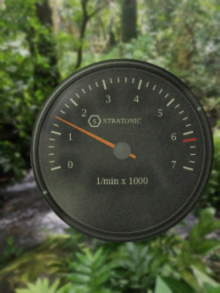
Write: 1400 rpm
